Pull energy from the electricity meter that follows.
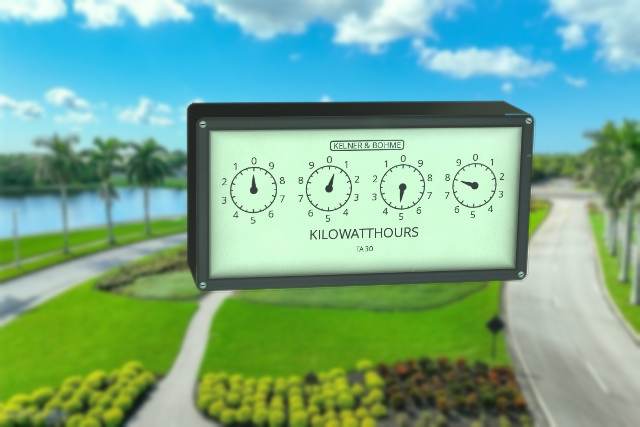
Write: 48 kWh
